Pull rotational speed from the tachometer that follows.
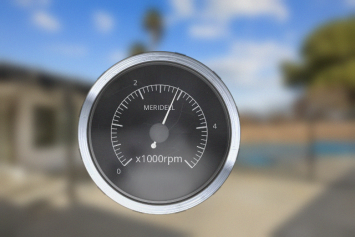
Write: 2900 rpm
